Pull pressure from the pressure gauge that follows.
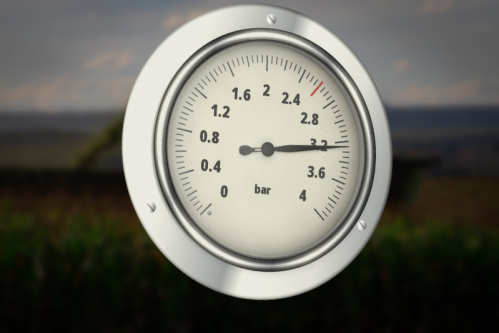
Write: 3.25 bar
